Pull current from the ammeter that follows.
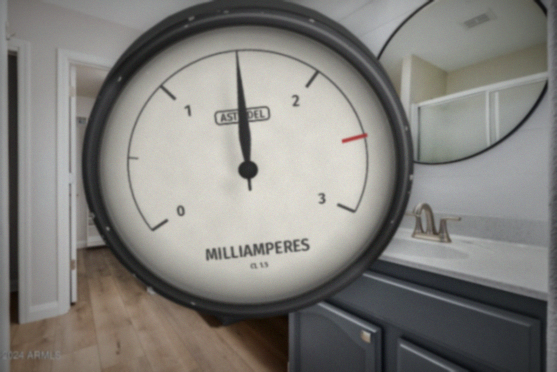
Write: 1.5 mA
